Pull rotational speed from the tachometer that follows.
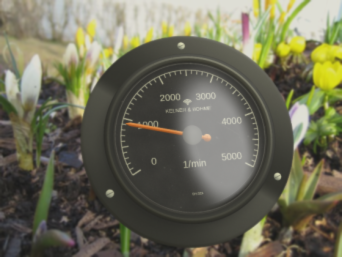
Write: 900 rpm
